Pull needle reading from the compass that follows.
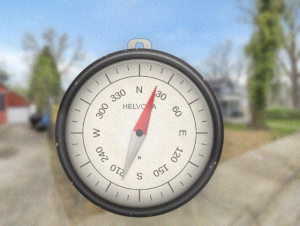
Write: 20 °
